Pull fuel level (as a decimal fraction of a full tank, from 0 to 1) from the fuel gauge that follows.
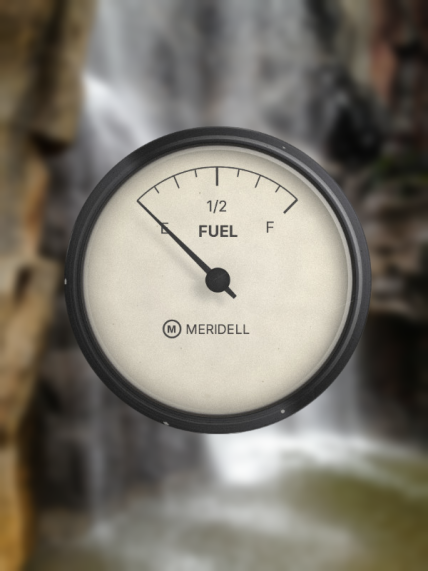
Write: 0
